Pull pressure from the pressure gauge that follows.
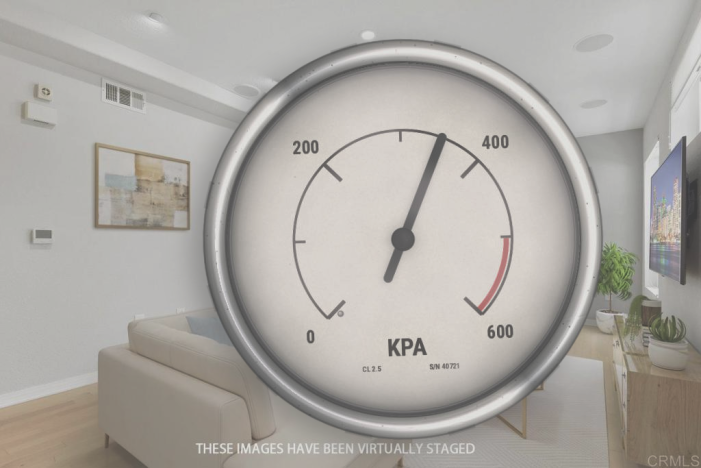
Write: 350 kPa
